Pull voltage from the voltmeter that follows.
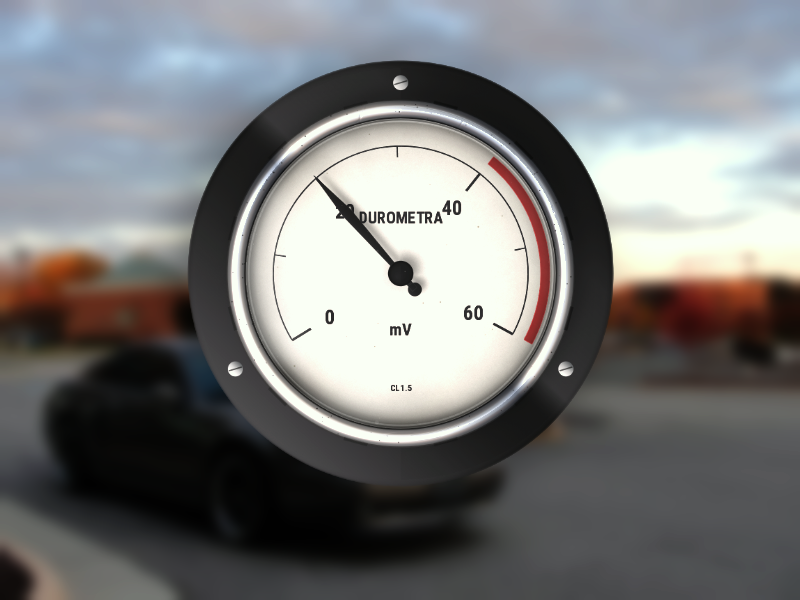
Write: 20 mV
